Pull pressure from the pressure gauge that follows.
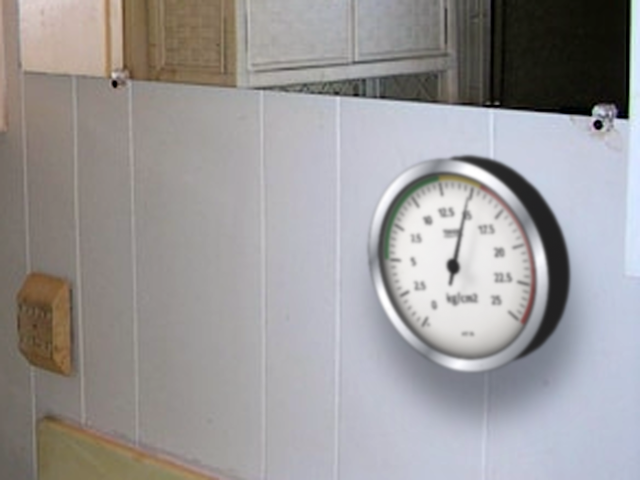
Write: 15 kg/cm²
